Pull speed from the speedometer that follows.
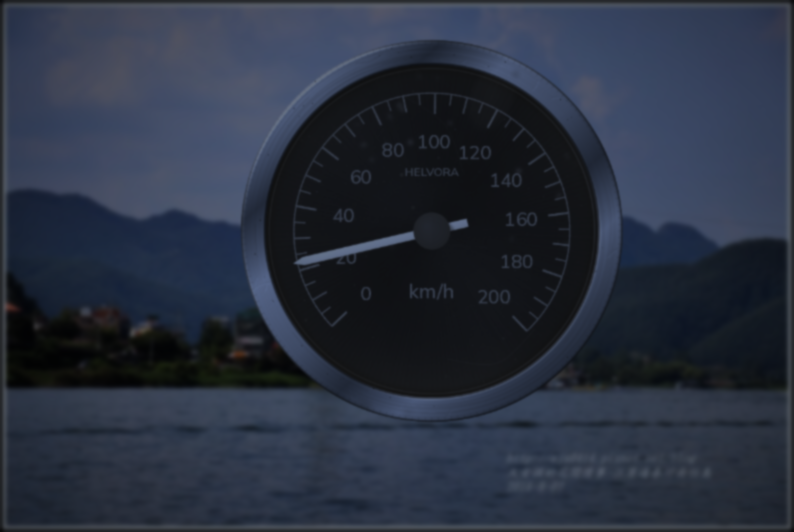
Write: 22.5 km/h
